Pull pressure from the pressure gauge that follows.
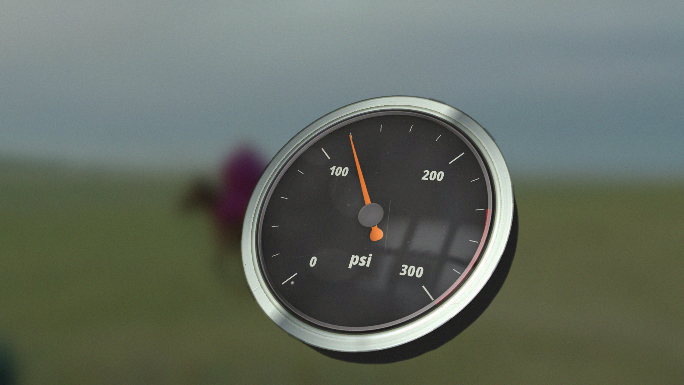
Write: 120 psi
